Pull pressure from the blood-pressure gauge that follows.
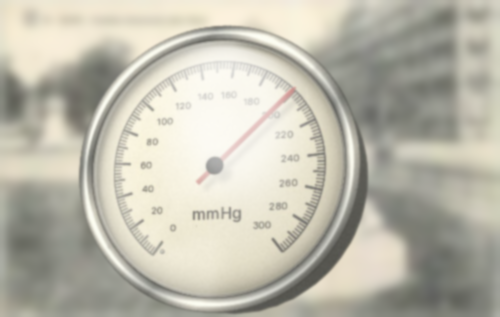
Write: 200 mmHg
